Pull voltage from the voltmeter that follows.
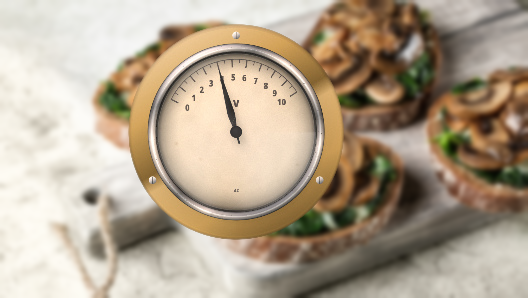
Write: 4 V
